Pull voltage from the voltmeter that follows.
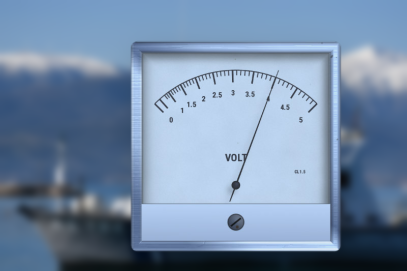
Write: 4 V
